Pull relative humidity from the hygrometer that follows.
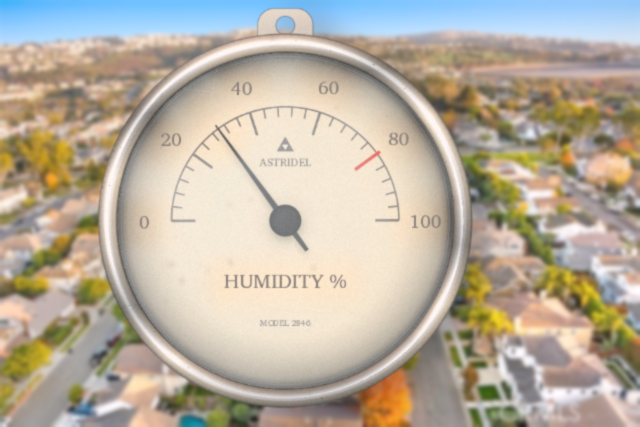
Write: 30 %
